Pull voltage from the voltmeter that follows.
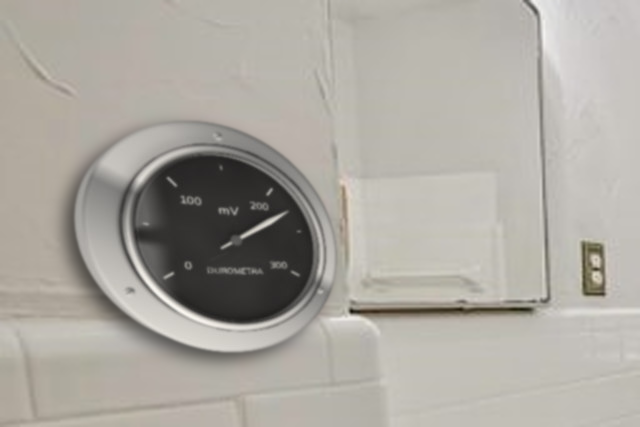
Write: 225 mV
